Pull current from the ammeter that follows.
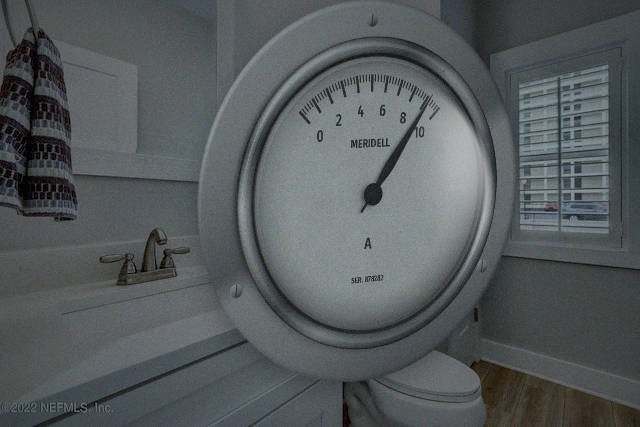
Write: 9 A
